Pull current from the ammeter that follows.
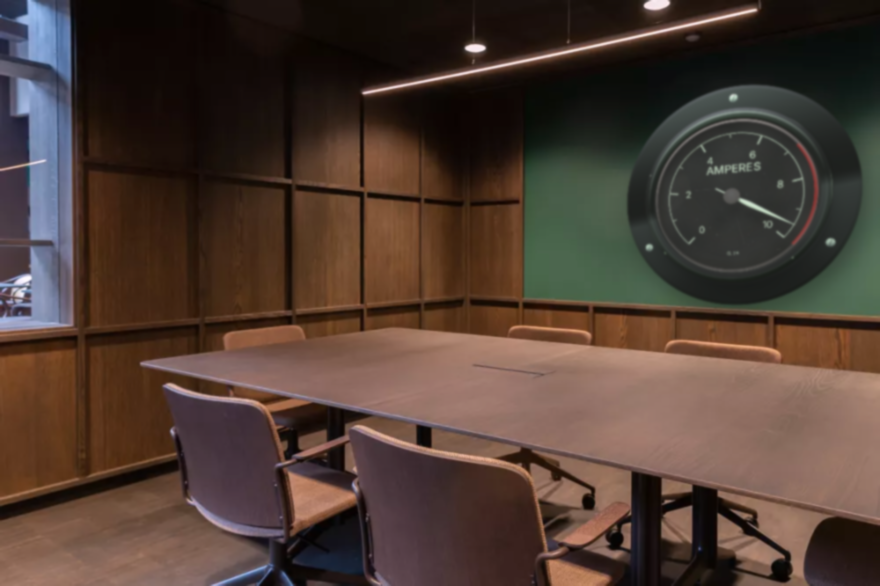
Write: 9.5 A
